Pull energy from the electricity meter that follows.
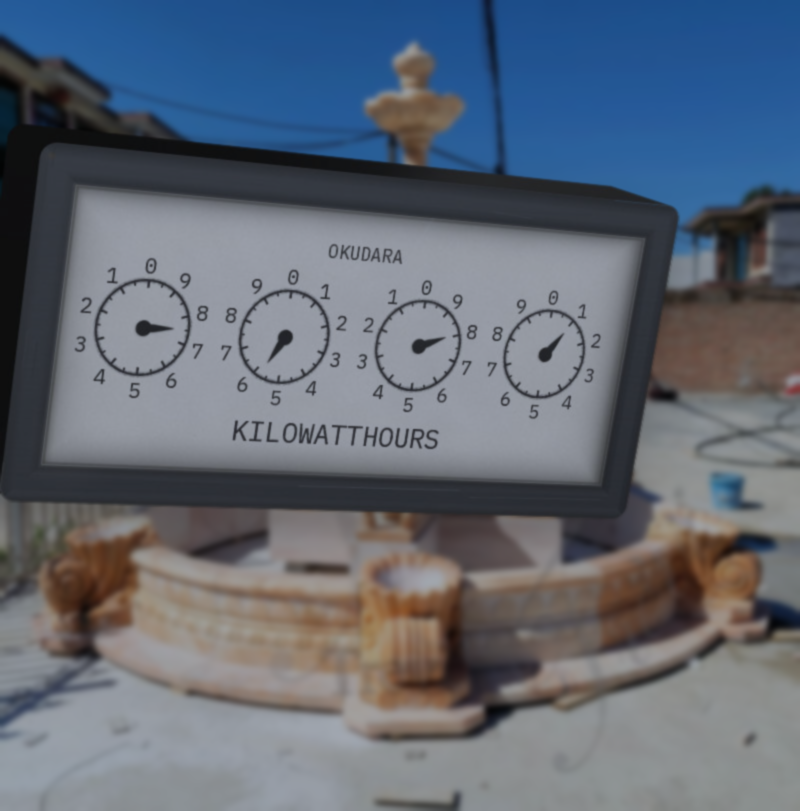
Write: 7581 kWh
